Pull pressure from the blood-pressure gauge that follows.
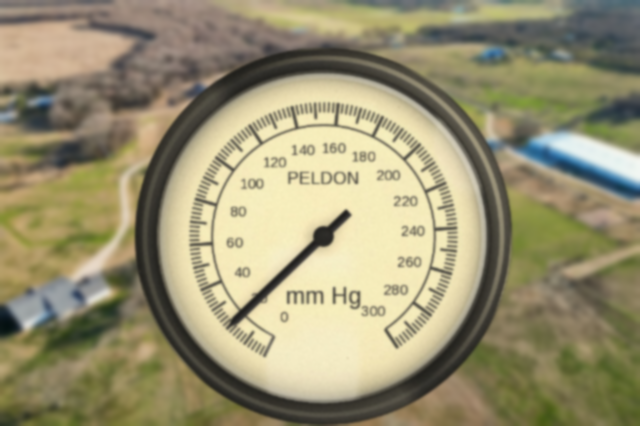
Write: 20 mmHg
